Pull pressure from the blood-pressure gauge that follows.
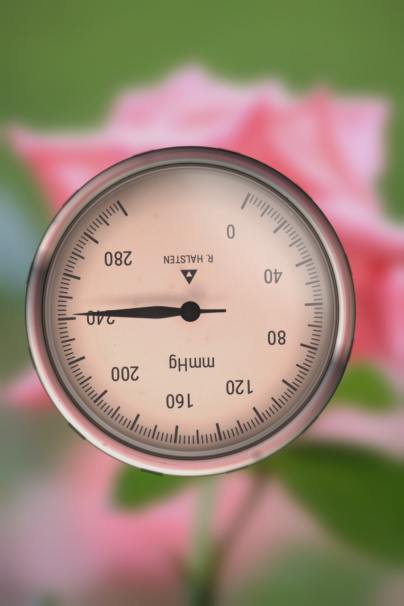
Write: 242 mmHg
